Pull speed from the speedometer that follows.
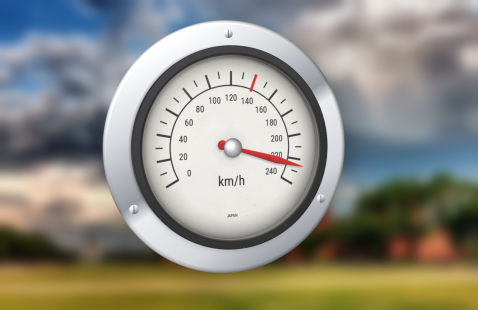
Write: 225 km/h
